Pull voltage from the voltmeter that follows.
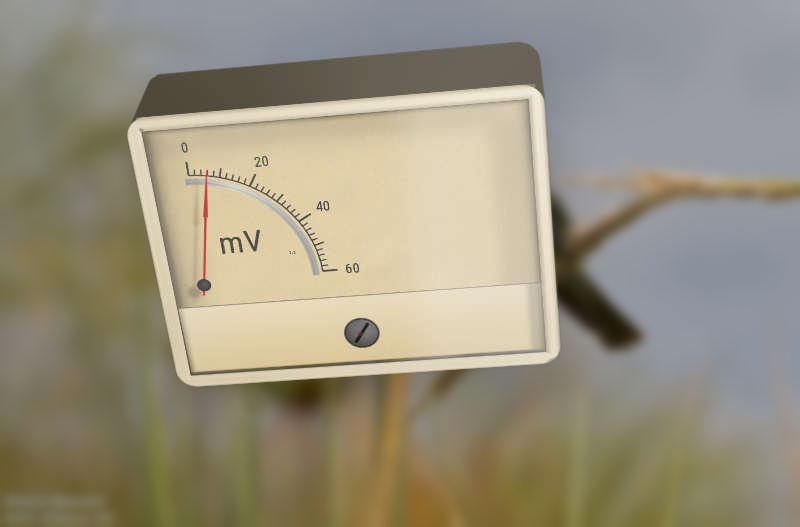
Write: 6 mV
